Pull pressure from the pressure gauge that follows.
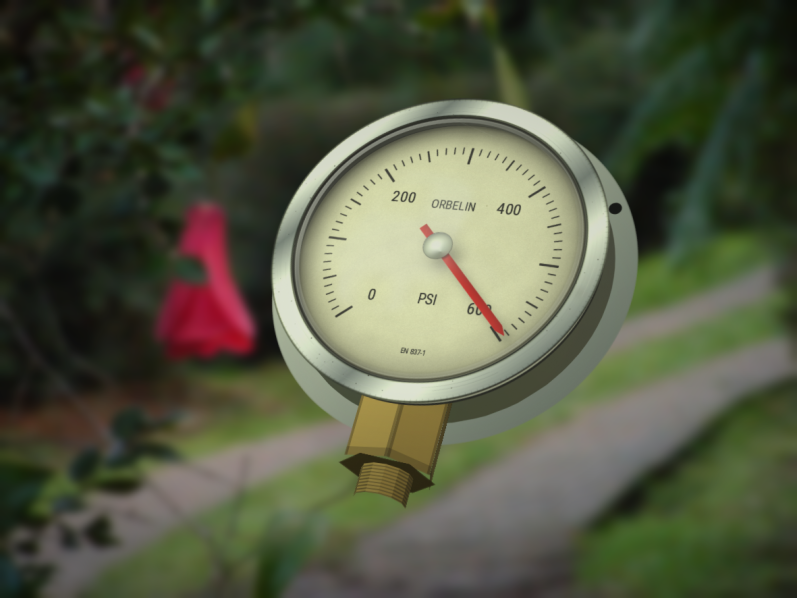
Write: 595 psi
